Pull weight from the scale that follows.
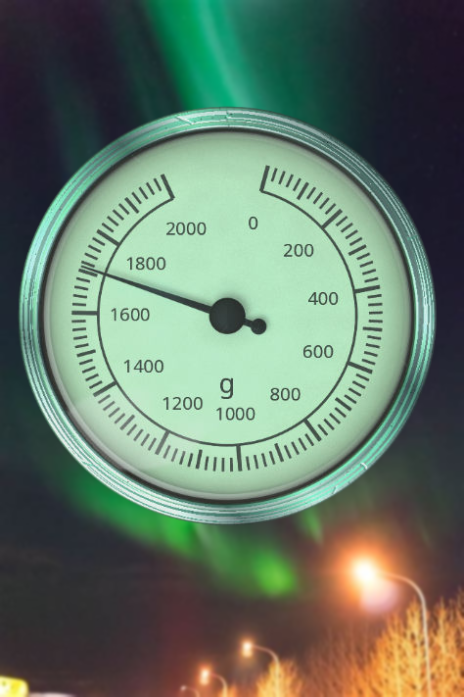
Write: 1710 g
